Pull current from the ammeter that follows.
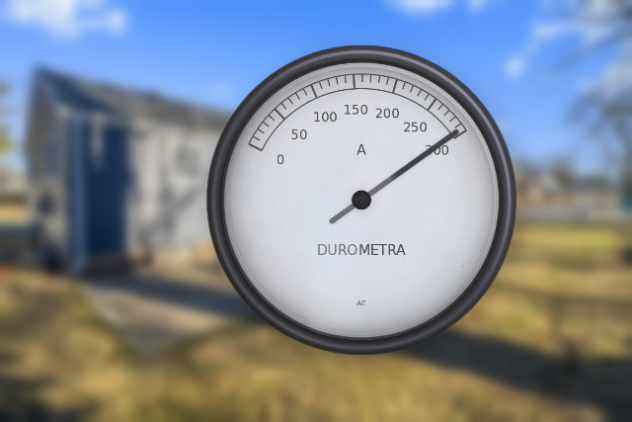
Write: 295 A
